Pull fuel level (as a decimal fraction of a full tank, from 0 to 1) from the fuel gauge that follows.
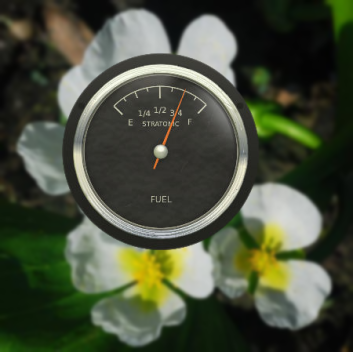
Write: 0.75
